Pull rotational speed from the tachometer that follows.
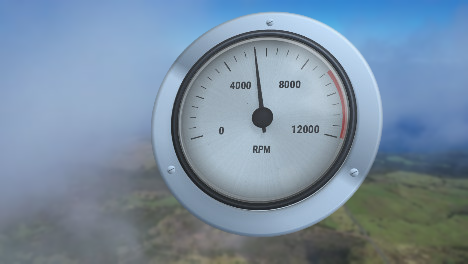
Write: 5500 rpm
